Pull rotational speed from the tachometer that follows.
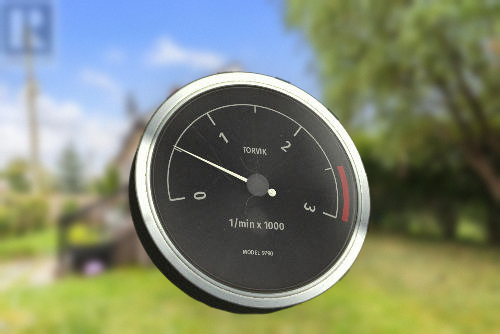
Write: 500 rpm
